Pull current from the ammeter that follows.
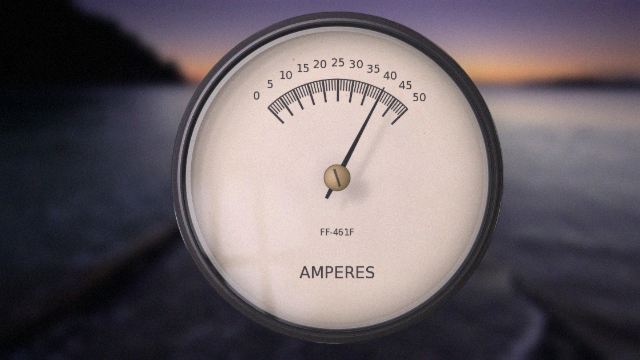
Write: 40 A
